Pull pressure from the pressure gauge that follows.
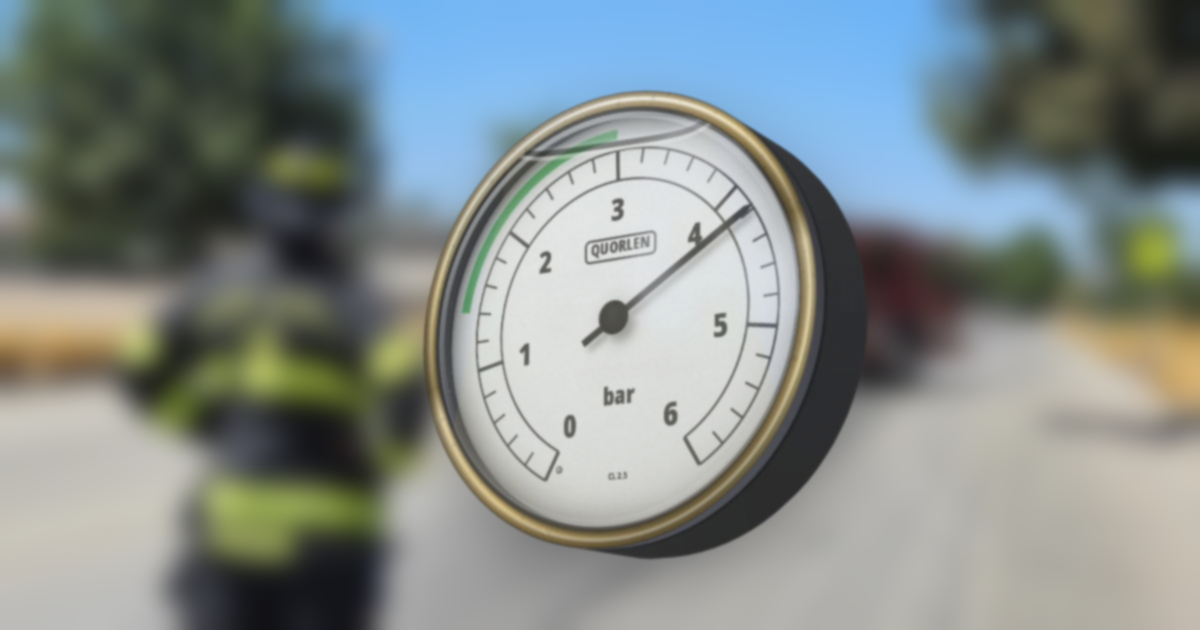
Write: 4.2 bar
